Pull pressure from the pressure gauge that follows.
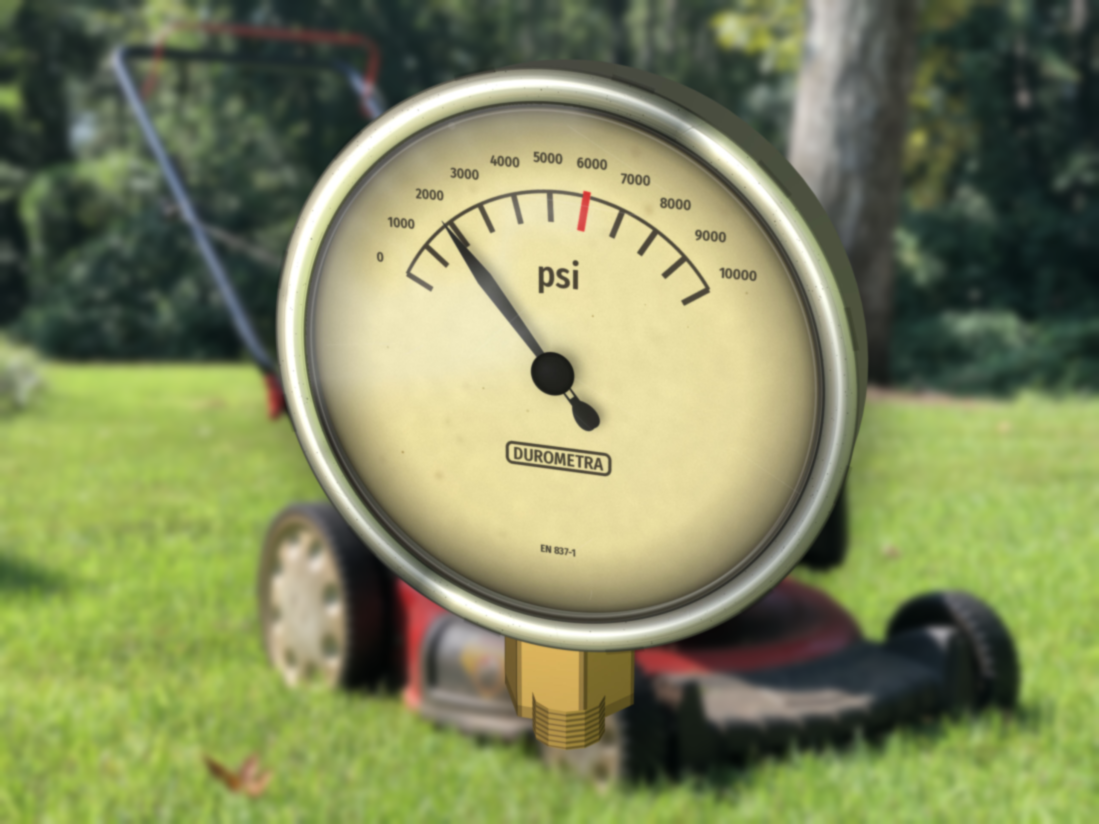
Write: 2000 psi
